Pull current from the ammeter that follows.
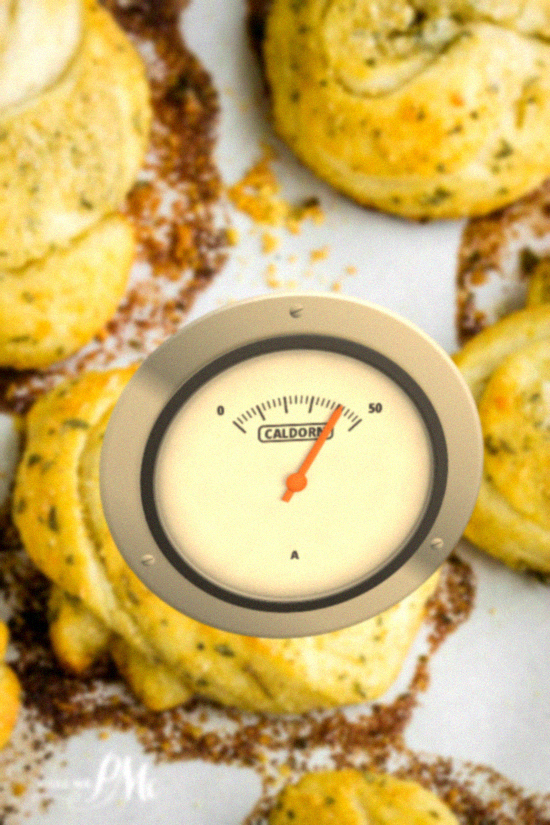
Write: 40 A
